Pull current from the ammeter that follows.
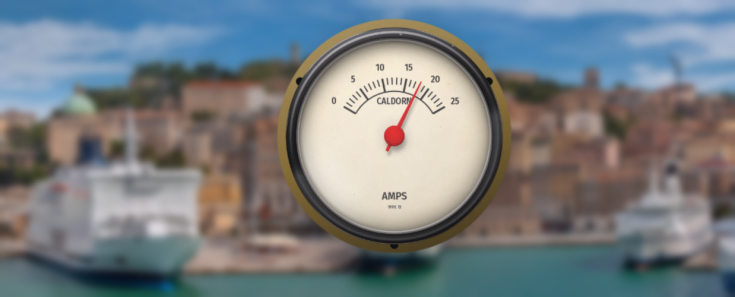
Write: 18 A
